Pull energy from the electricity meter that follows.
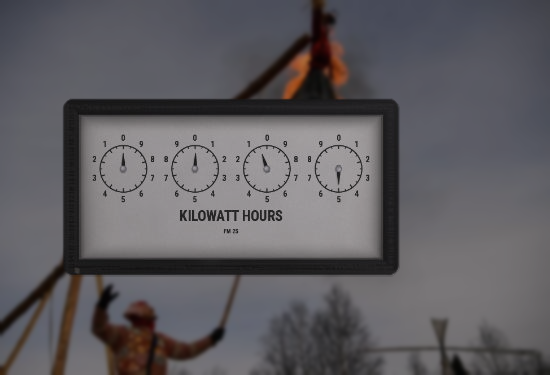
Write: 5 kWh
